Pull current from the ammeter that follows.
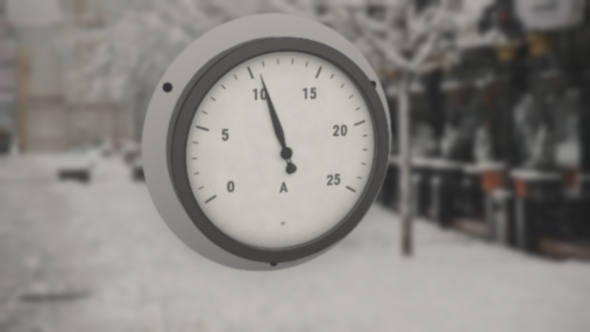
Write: 10.5 A
